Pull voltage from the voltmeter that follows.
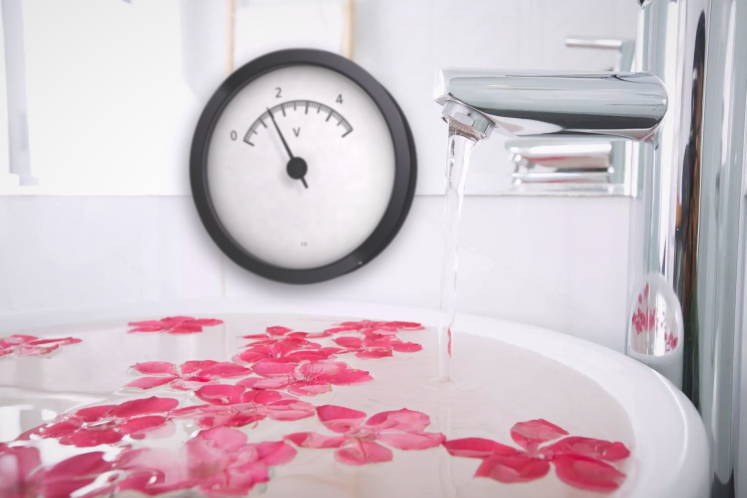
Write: 1.5 V
